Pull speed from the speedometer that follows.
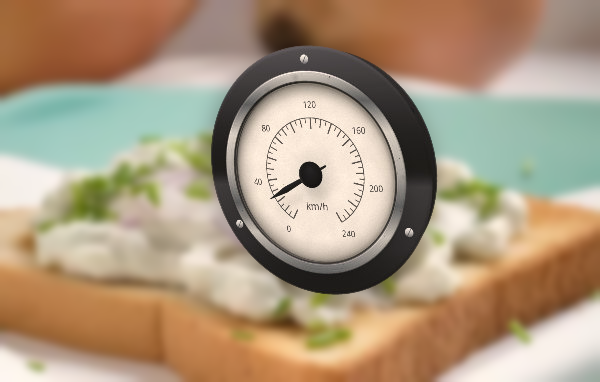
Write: 25 km/h
